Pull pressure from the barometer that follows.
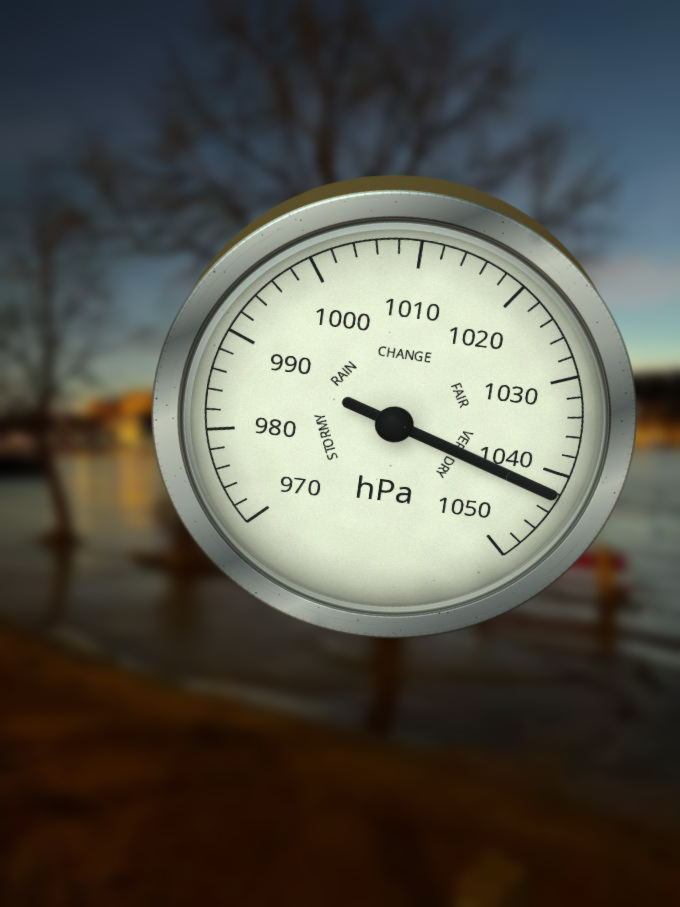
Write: 1042 hPa
